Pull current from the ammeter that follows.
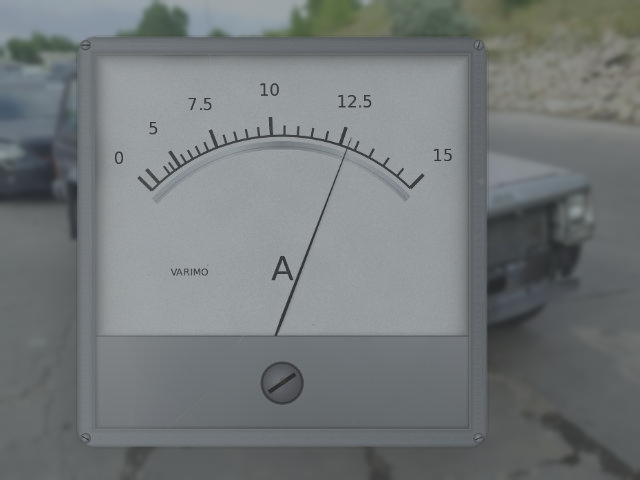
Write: 12.75 A
